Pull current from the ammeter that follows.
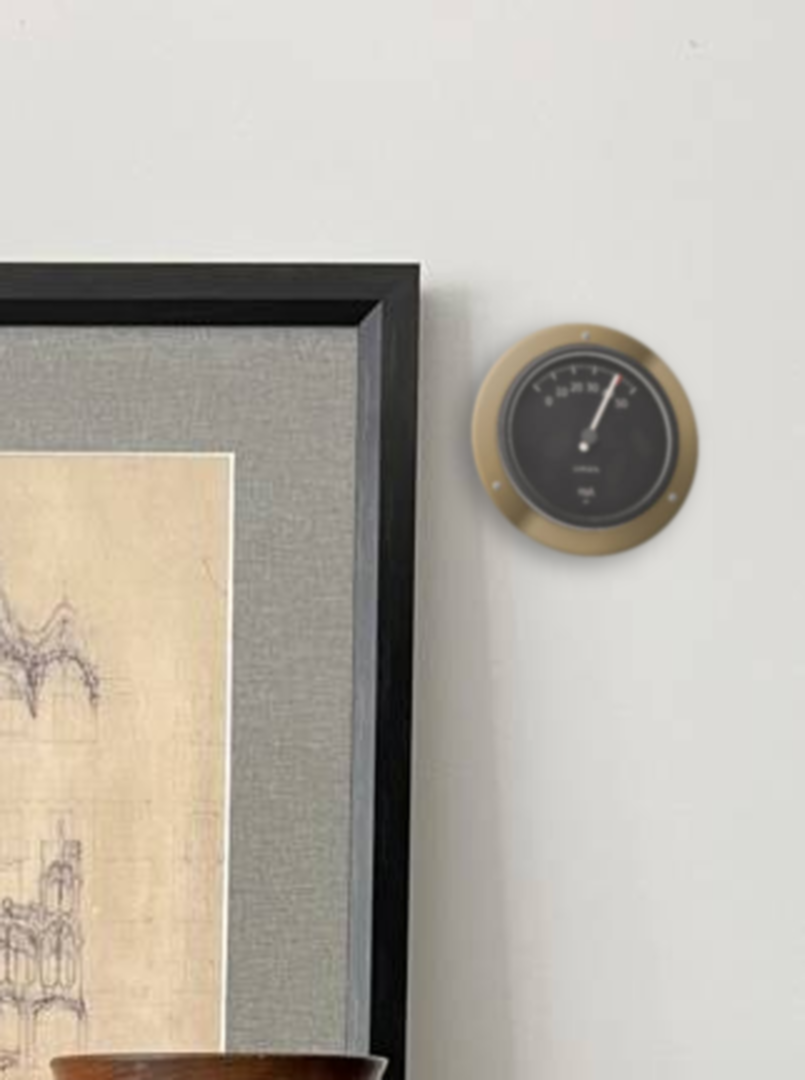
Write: 40 mA
